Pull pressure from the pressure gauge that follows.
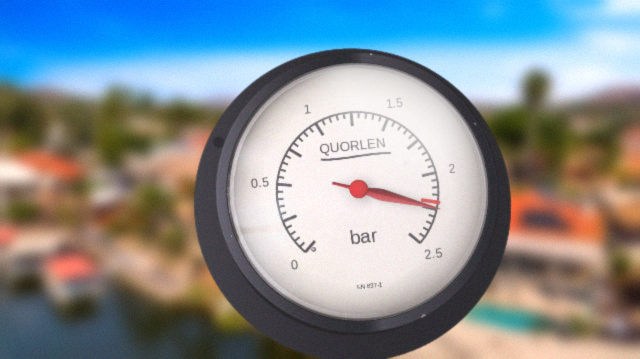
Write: 2.25 bar
